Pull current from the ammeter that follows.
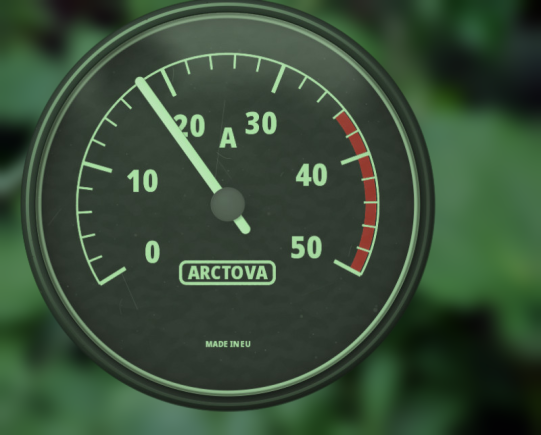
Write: 18 A
